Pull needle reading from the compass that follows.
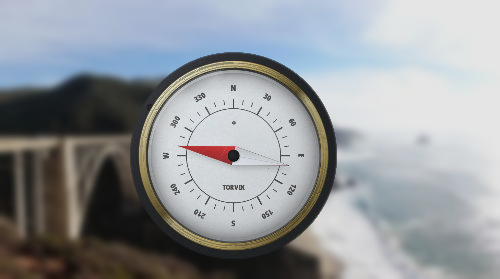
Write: 280 °
